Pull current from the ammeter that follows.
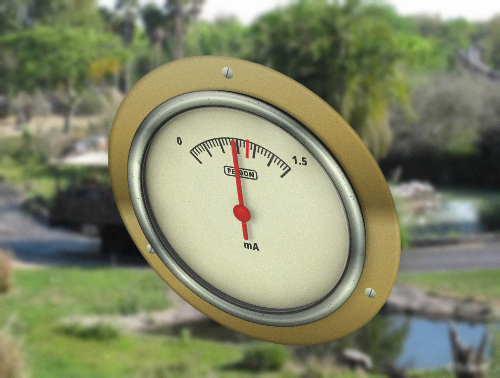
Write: 0.75 mA
